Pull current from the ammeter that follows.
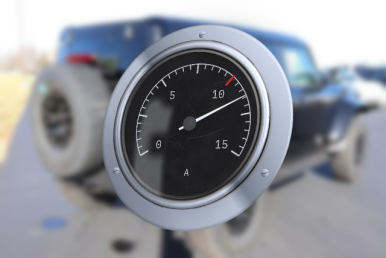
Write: 11.5 A
